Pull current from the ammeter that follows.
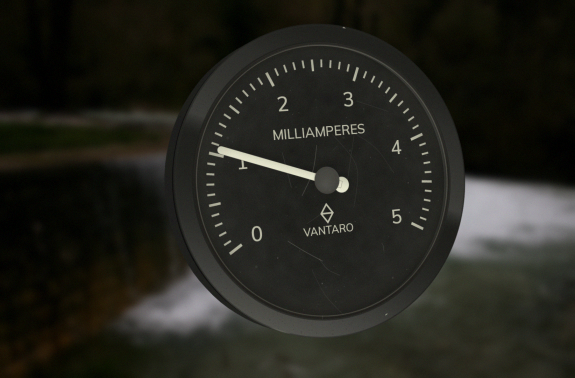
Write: 1.05 mA
